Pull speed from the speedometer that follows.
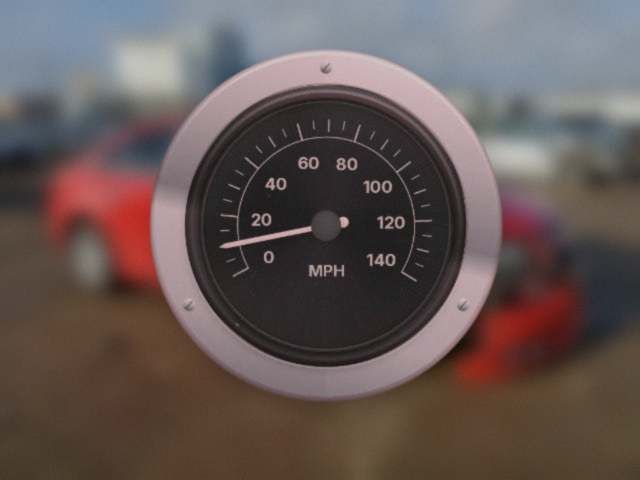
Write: 10 mph
